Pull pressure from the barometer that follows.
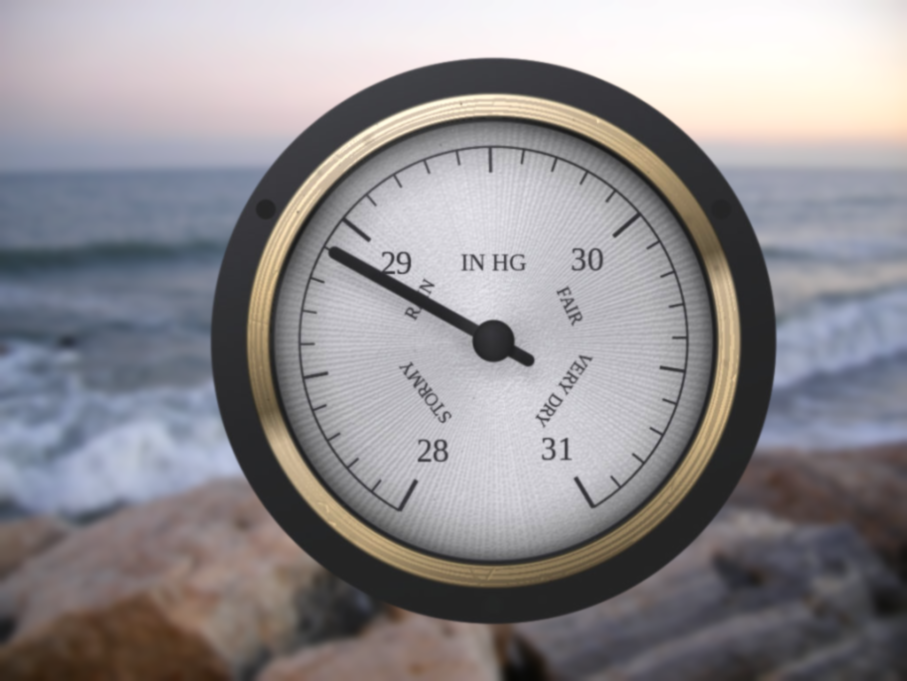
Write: 28.9 inHg
